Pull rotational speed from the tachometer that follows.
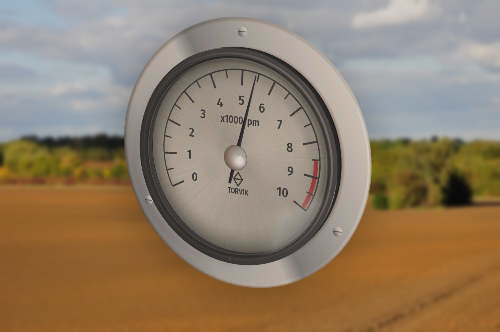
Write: 5500 rpm
